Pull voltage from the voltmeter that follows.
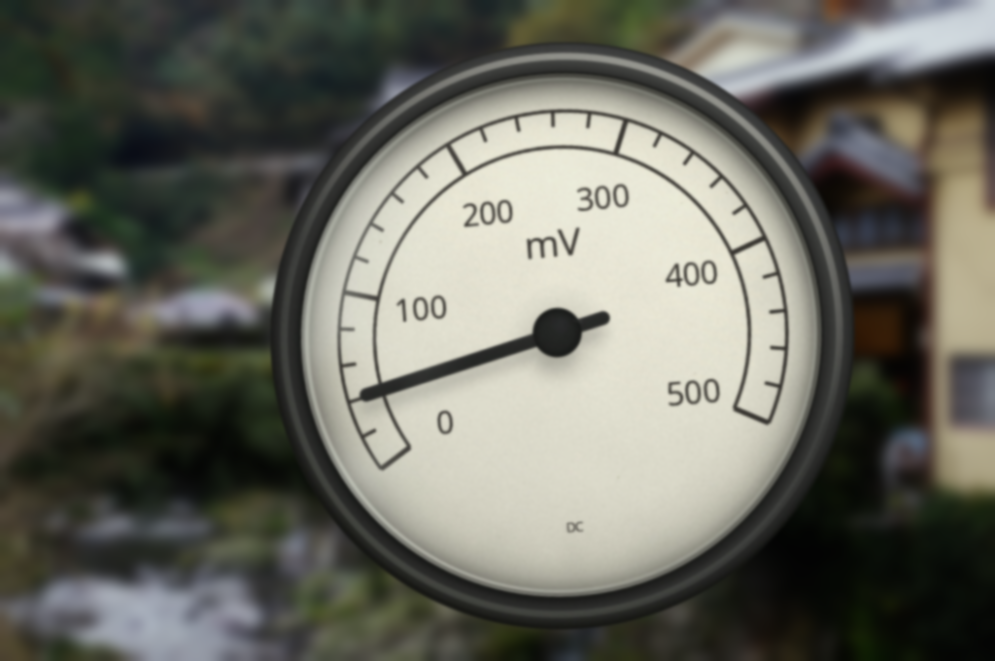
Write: 40 mV
